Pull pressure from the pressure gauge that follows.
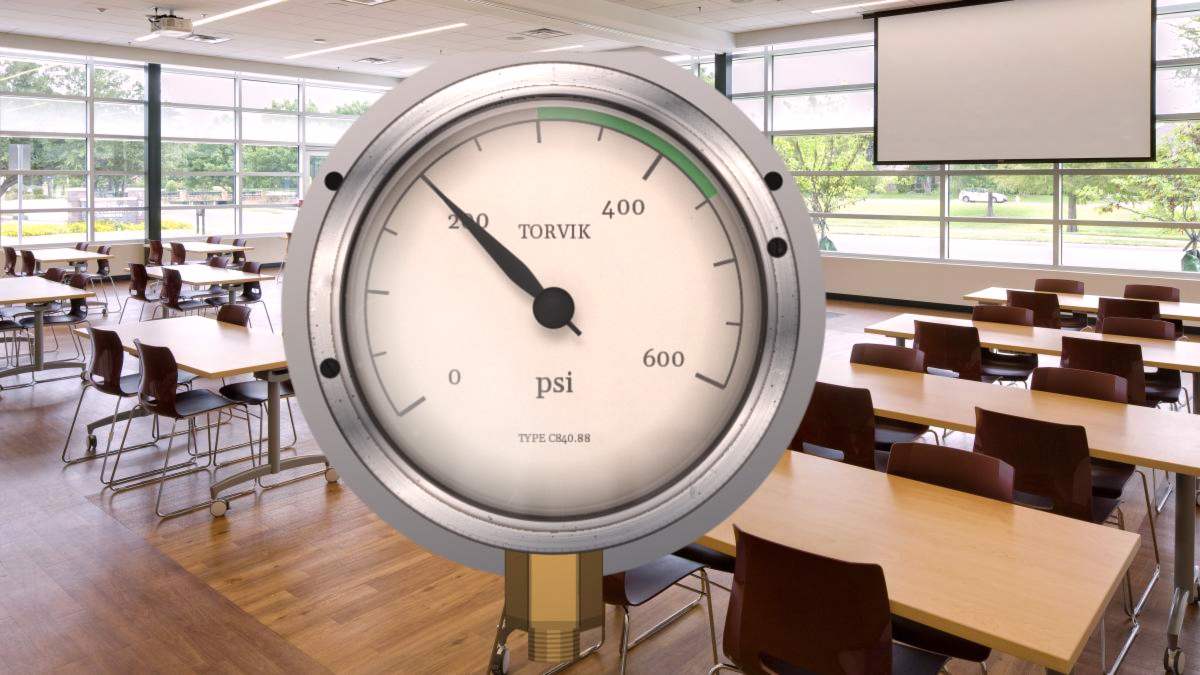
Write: 200 psi
